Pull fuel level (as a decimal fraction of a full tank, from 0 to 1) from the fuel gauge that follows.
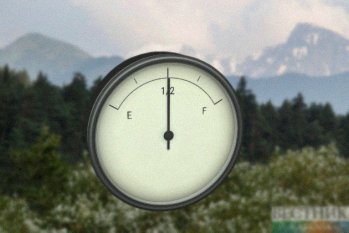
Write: 0.5
